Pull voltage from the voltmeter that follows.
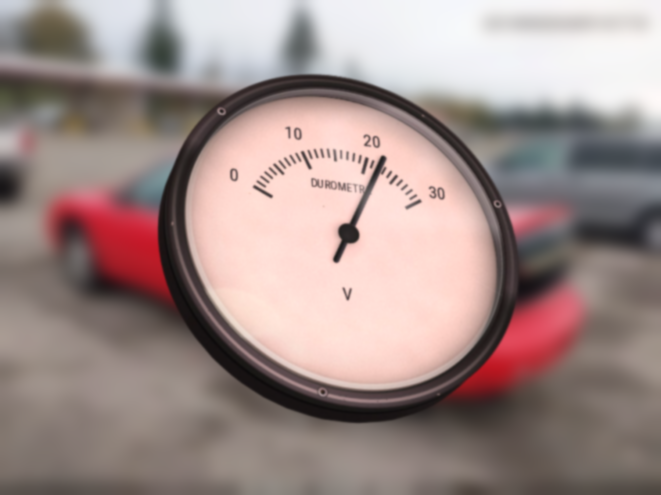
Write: 22 V
